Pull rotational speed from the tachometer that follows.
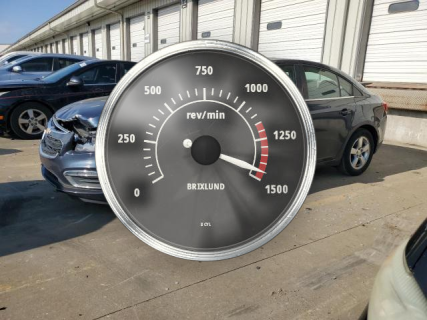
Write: 1450 rpm
